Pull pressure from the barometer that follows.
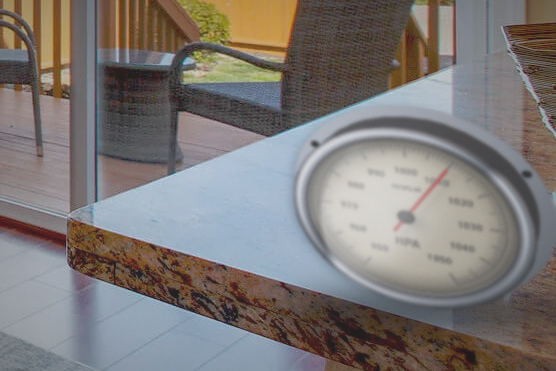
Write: 1010 hPa
